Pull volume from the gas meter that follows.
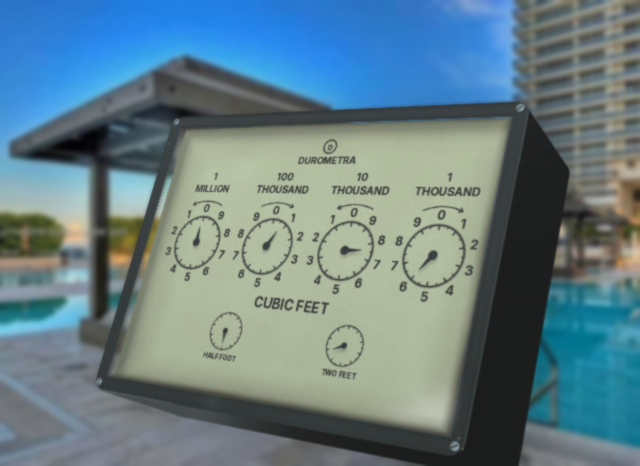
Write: 7600 ft³
